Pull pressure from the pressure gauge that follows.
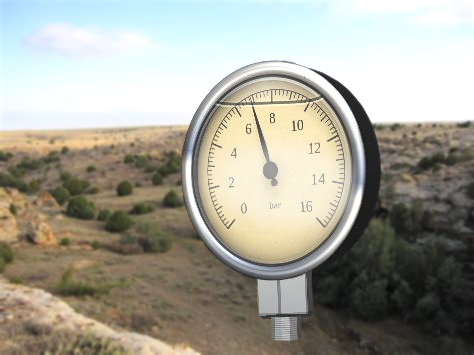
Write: 7 bar
